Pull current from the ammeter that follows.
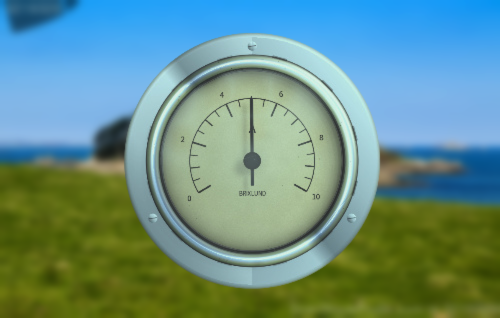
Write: 5 A
